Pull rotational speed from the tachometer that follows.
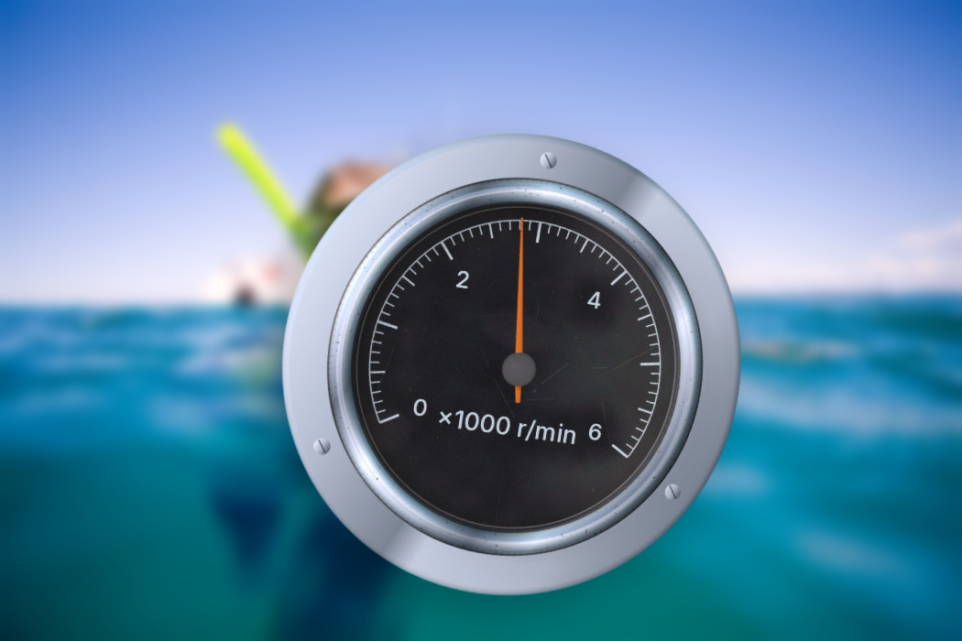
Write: 2800 rpm
